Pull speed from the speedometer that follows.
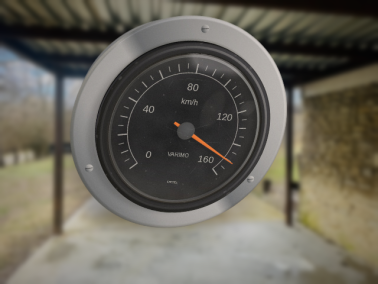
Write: 150 km/h
